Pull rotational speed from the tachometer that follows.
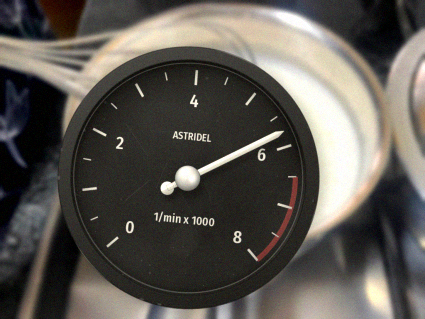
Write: 5750 rpm
